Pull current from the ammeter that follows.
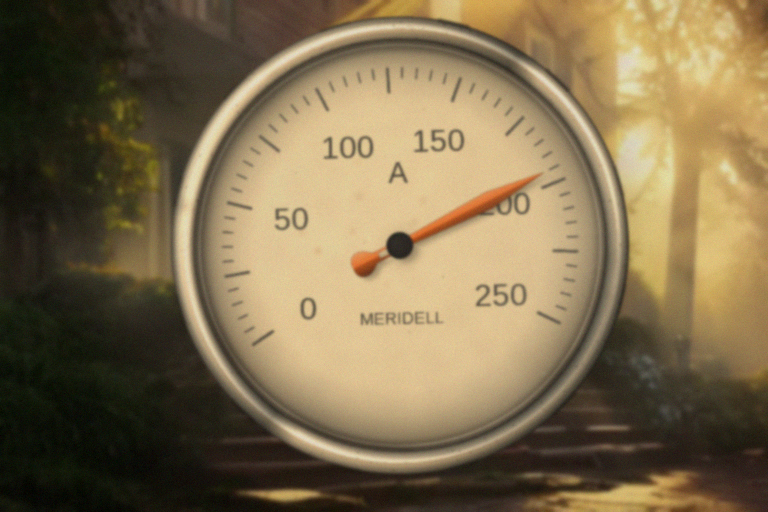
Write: 195 A
